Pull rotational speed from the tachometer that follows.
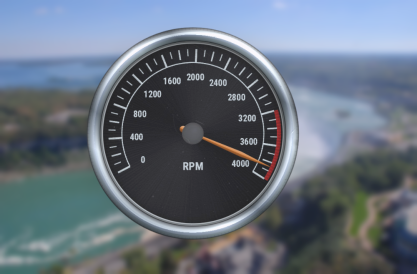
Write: 3850 rpm
